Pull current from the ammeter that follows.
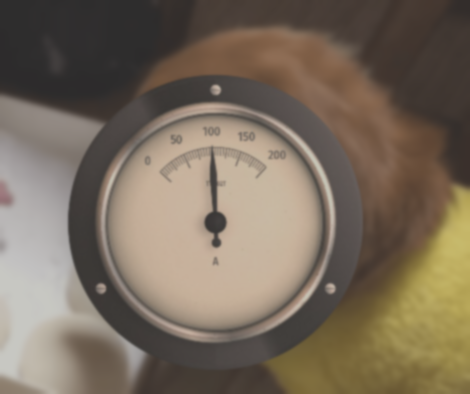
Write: 100 A
